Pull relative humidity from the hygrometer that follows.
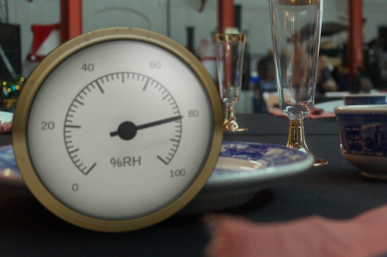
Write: 80 %
